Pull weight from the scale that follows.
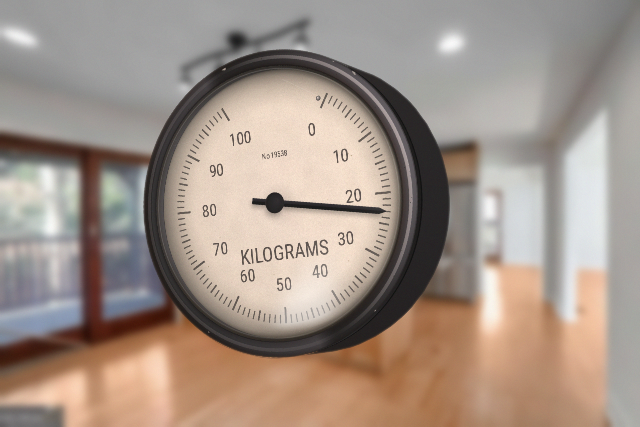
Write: 23 kg
